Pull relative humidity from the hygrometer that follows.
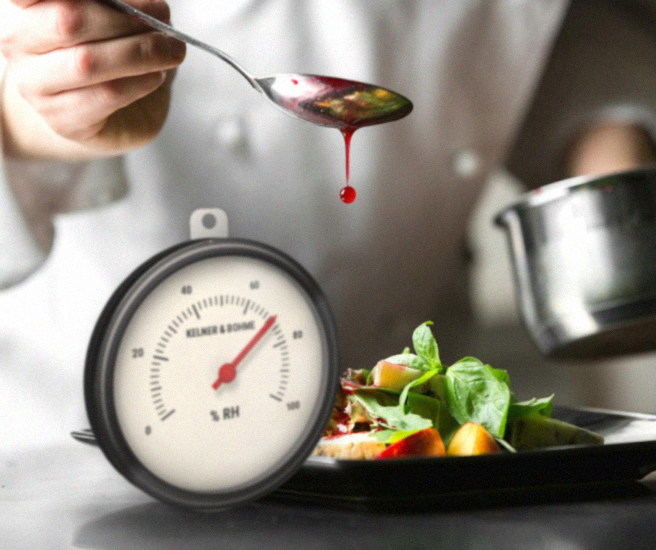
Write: 70 %
